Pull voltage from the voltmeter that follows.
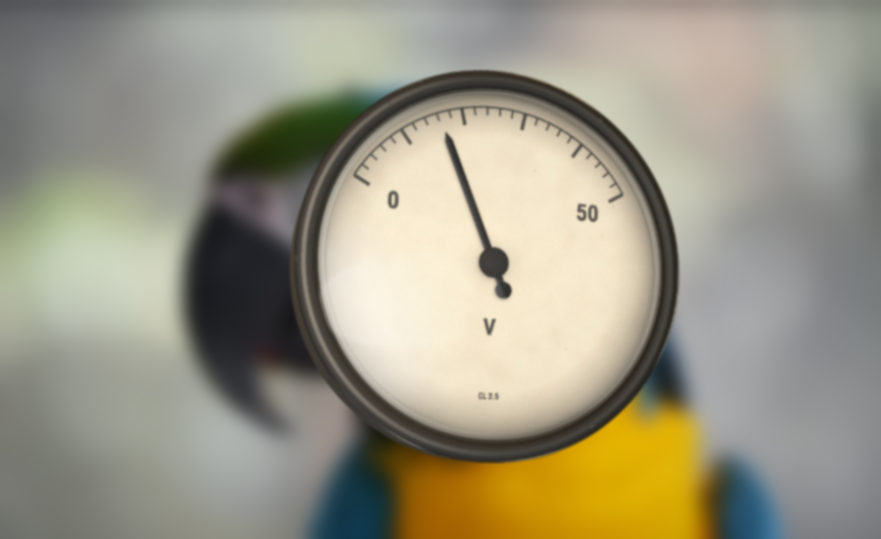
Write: 16 V
